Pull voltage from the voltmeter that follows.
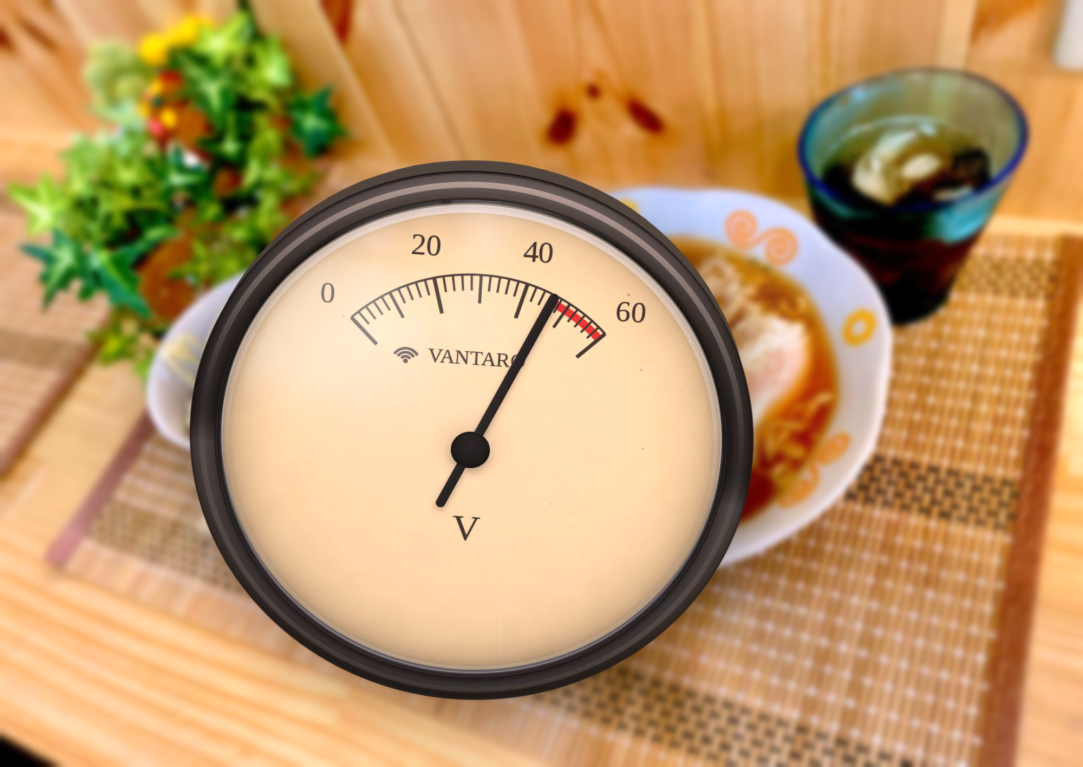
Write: 46 V
